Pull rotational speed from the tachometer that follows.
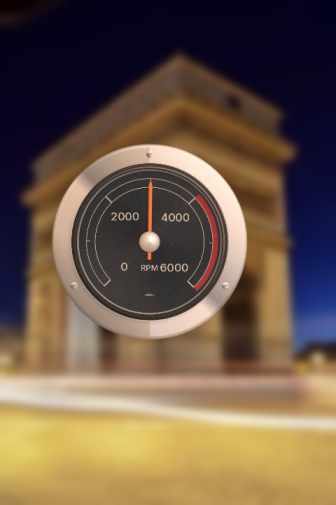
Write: 3000 rpm
